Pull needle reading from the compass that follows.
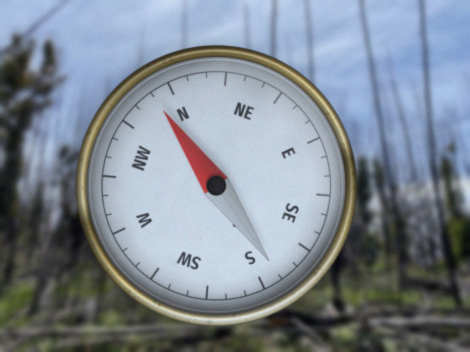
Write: 350 °
